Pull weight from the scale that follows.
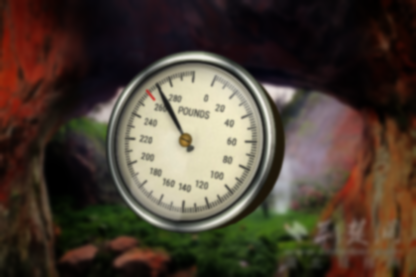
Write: 270 lb
